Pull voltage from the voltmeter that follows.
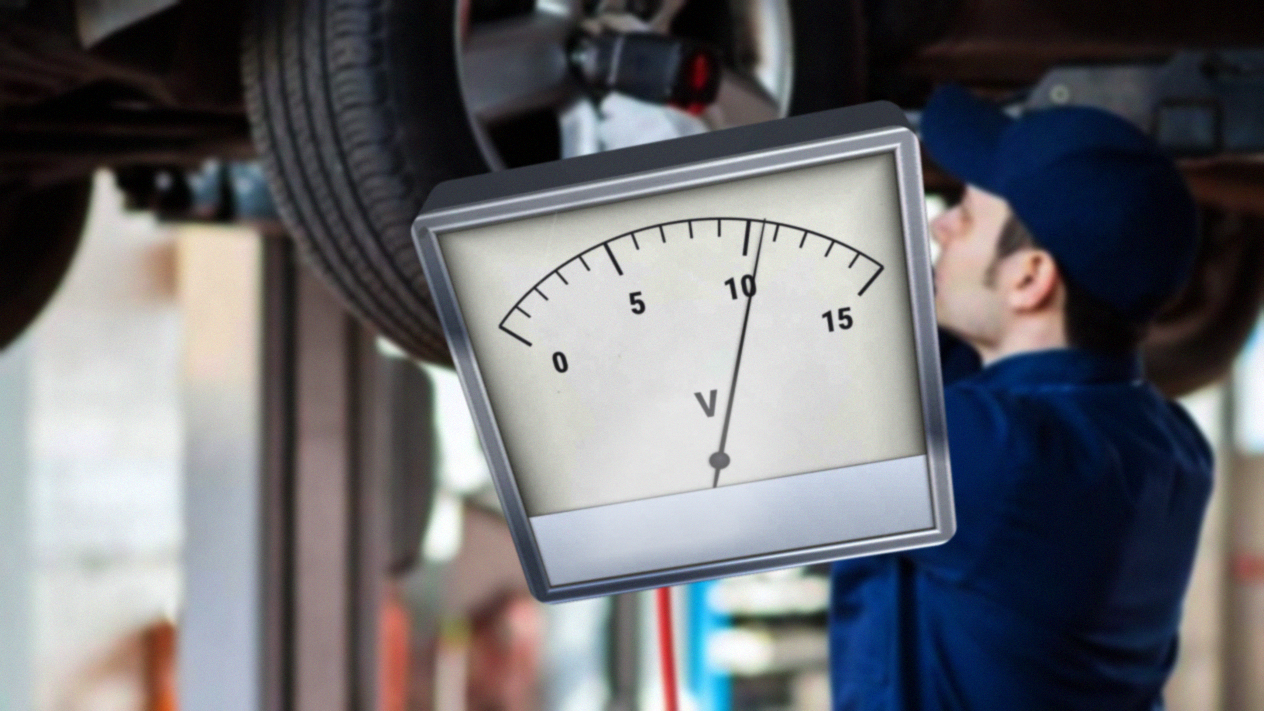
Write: 10.5 V
